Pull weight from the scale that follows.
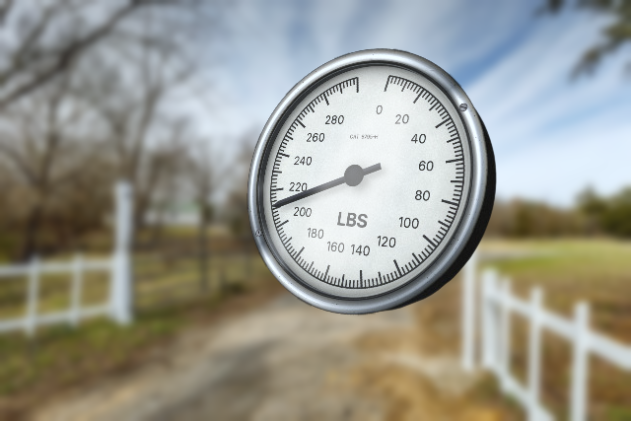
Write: 210 lb
